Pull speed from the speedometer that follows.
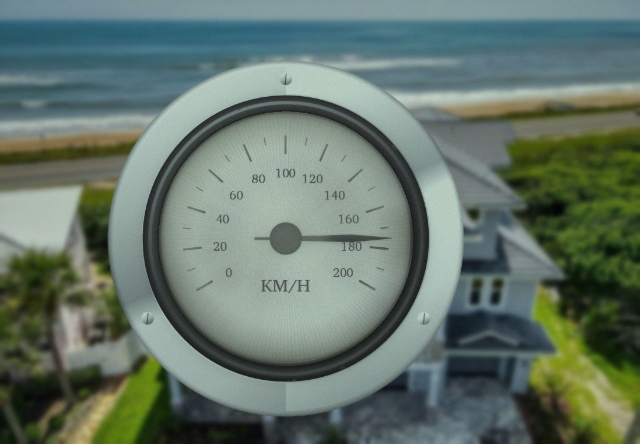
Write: 175 km/h
